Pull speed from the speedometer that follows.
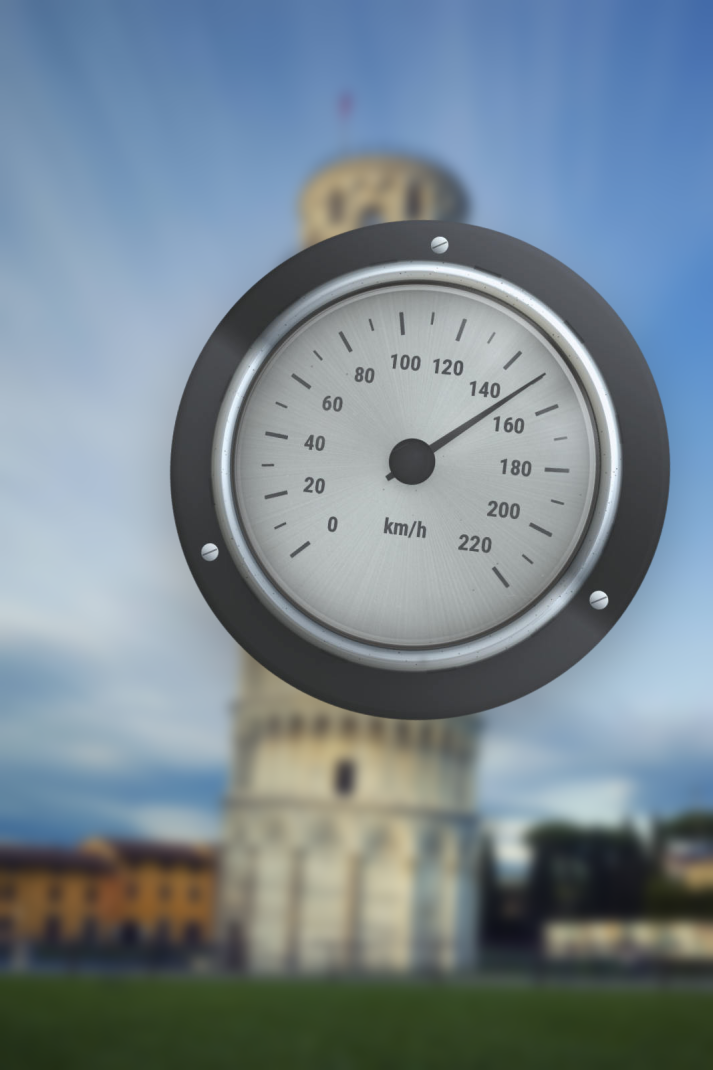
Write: 150 km/h
